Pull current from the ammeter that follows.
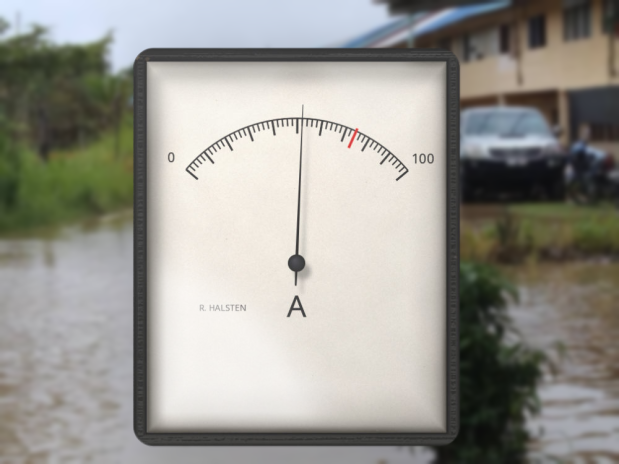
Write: 52 A
